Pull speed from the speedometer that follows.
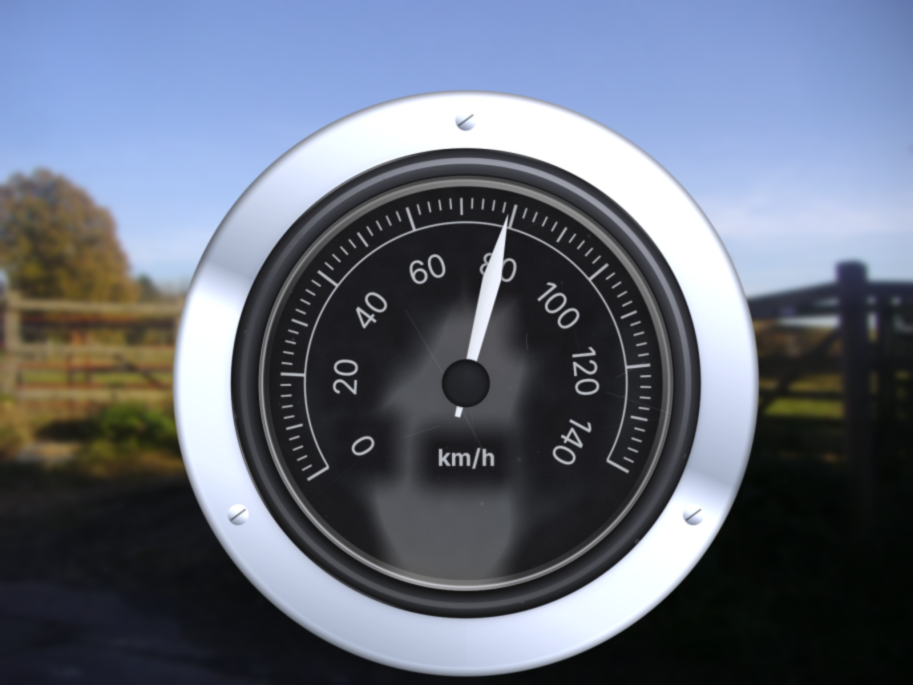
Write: 79 km/h
